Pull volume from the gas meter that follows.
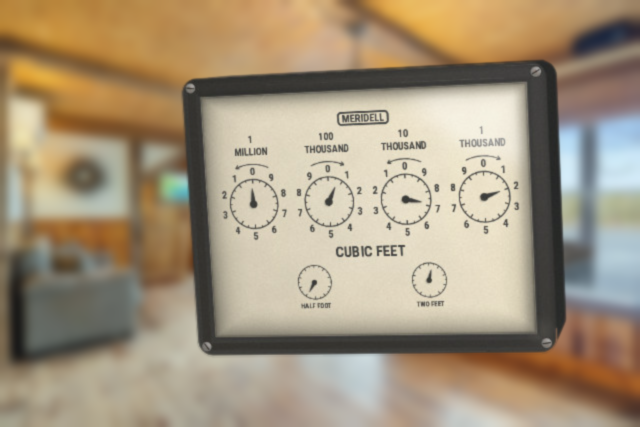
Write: 7200 ft³
